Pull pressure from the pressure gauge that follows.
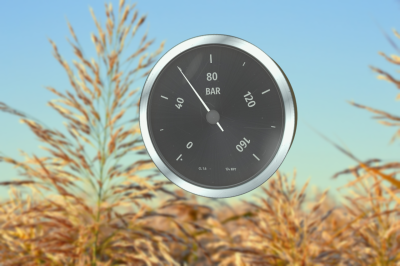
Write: 60 bar
